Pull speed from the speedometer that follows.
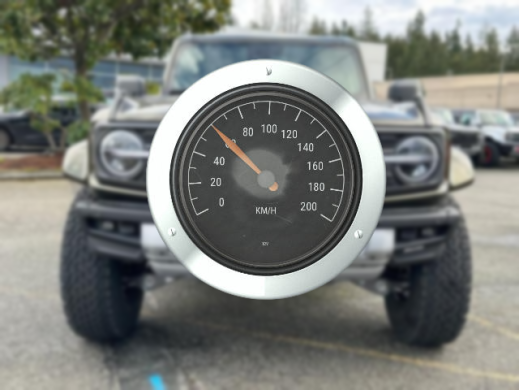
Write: 60 km/h
